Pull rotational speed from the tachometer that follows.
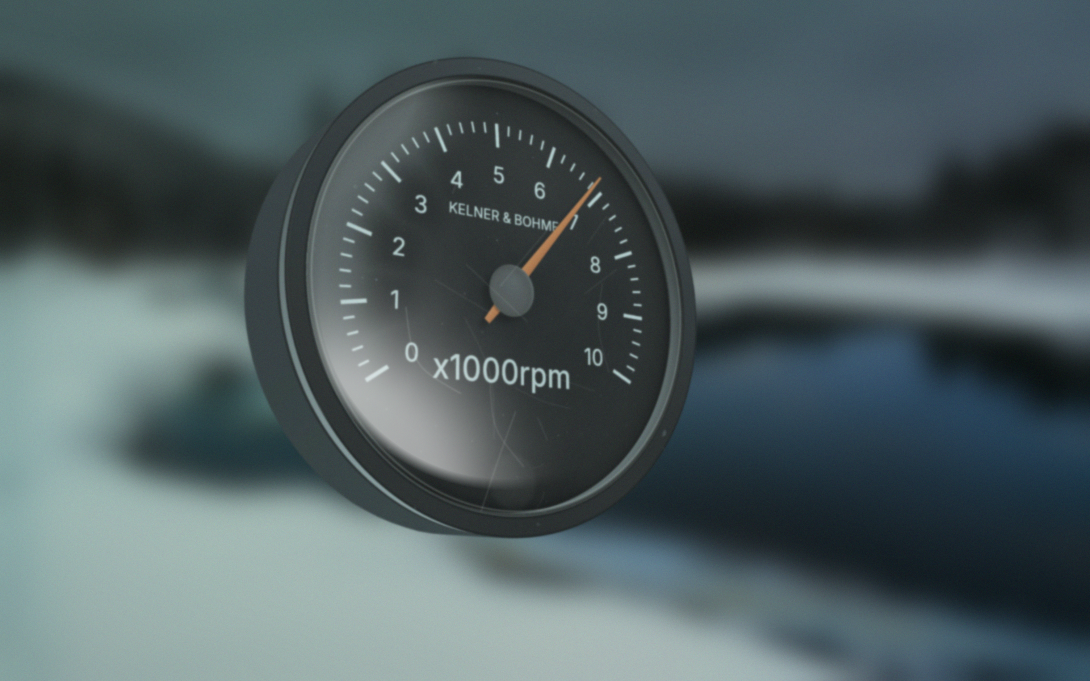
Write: 6800 rpm
